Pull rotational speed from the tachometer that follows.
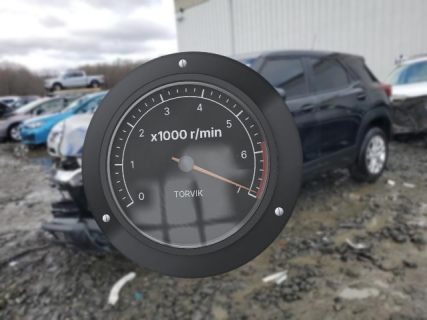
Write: 6900 rpm
